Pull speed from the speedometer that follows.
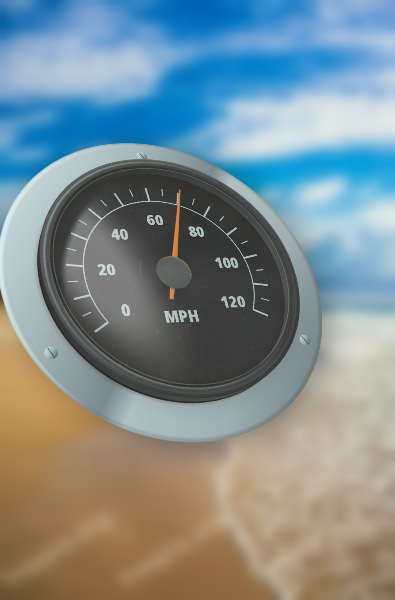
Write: 70 mph
